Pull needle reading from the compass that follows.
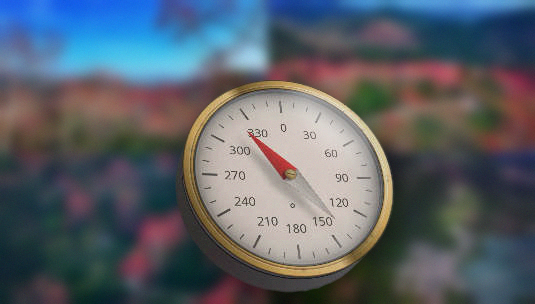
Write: 320 °
